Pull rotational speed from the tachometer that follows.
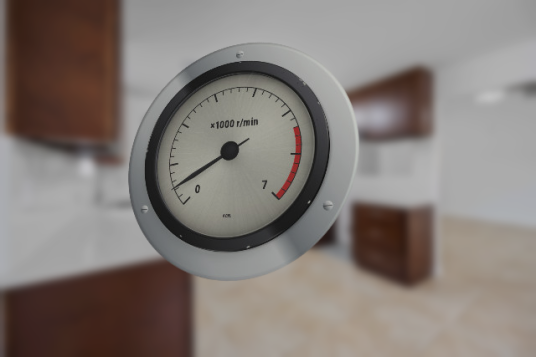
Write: 400 rpm
